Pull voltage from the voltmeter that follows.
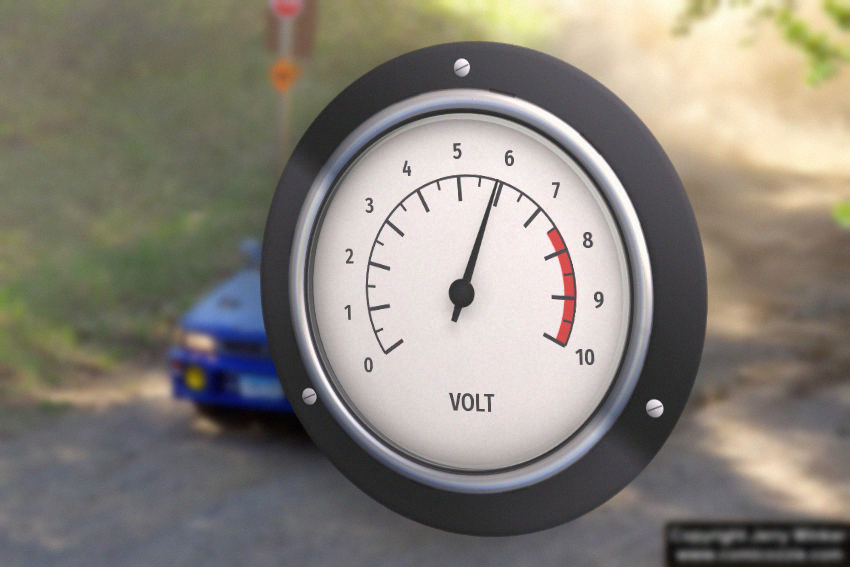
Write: 6 V
